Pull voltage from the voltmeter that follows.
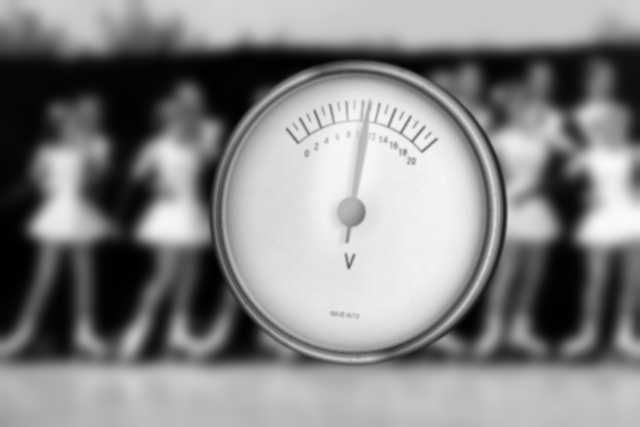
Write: 11 V
